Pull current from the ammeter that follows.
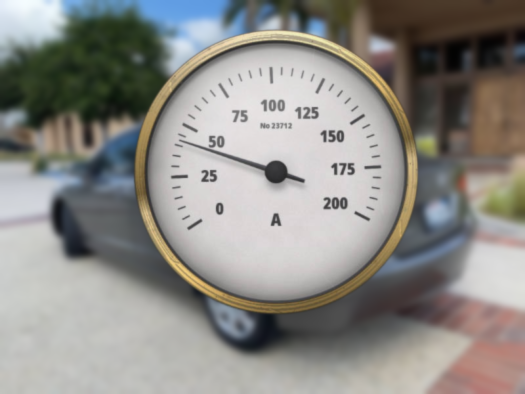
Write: 42.5 A
